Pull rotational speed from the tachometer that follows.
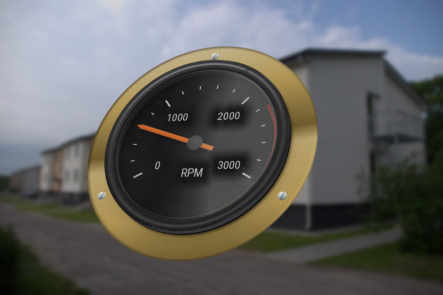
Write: 600 rpm
